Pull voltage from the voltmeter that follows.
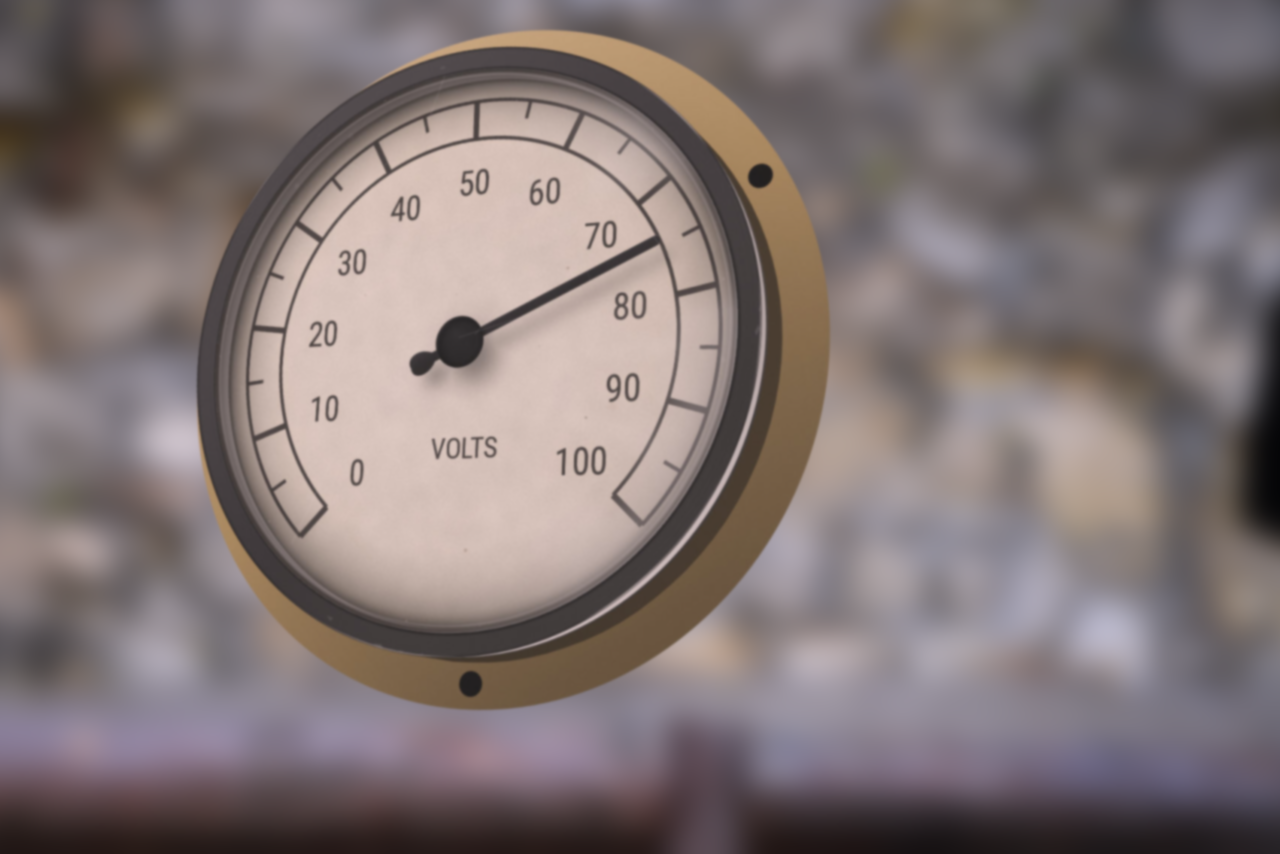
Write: 75 V
